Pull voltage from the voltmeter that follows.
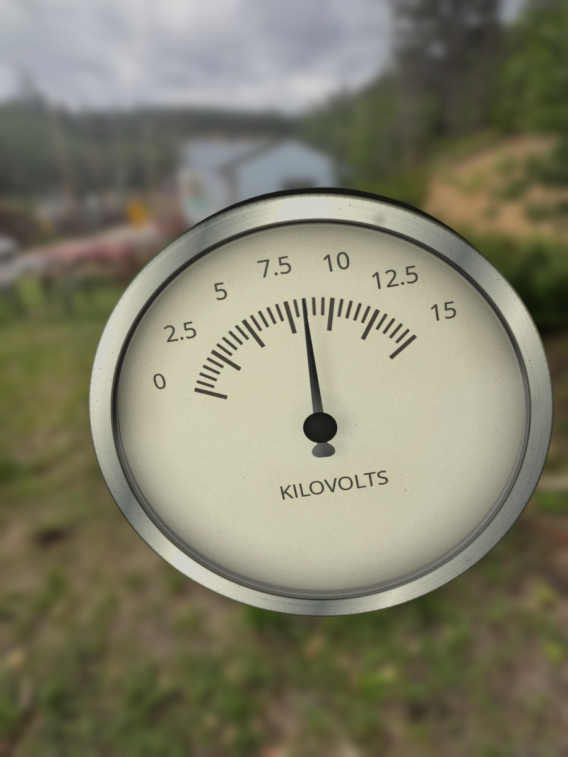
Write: 8.5 kV
